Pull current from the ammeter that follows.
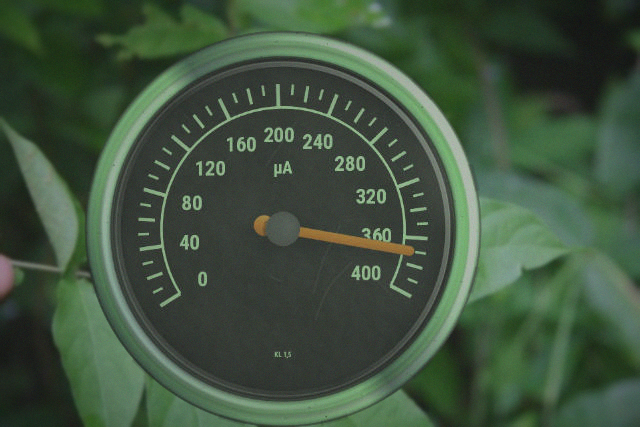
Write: 370 µA
